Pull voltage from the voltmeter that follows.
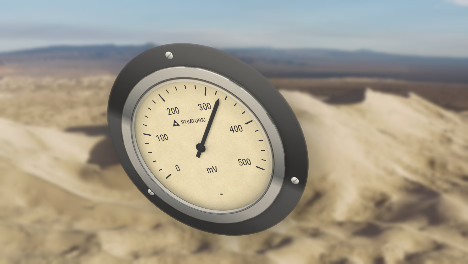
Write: 330 mV
